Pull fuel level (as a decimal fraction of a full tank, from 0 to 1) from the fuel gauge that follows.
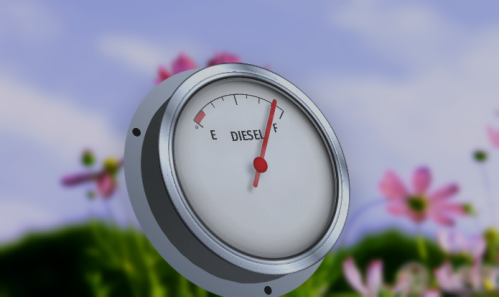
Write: 0.875
